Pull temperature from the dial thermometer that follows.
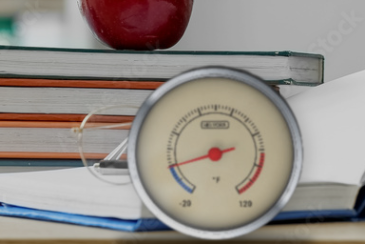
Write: 0 °F
